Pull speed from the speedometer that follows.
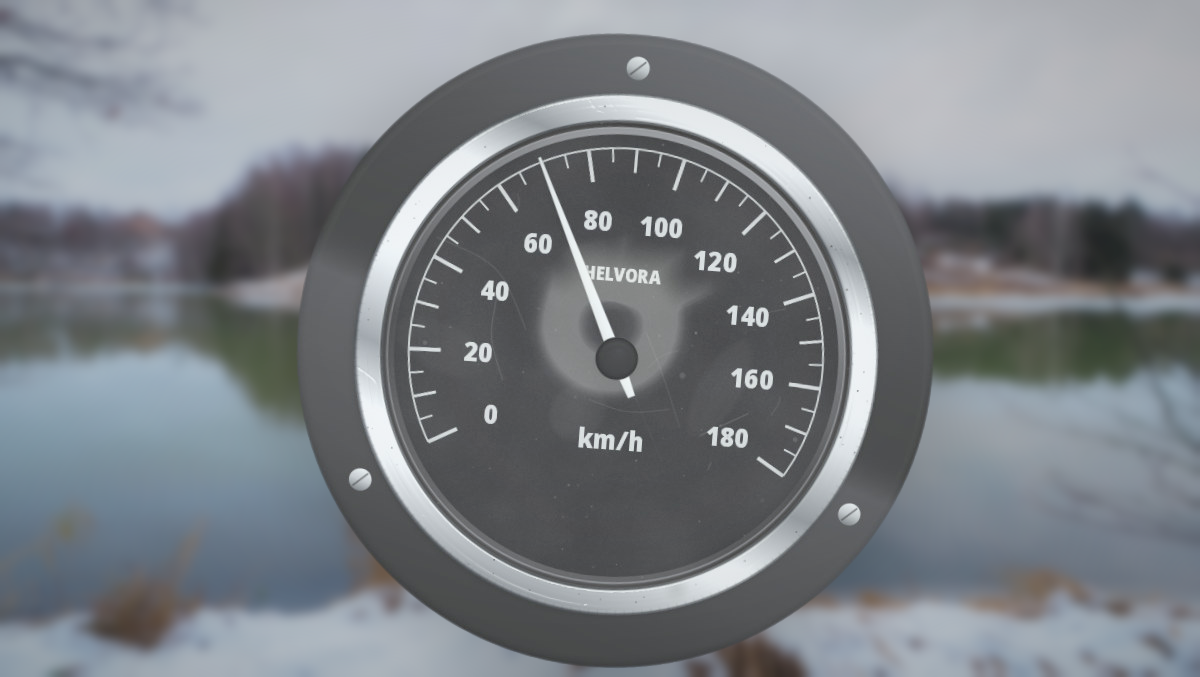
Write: 70 km/h
